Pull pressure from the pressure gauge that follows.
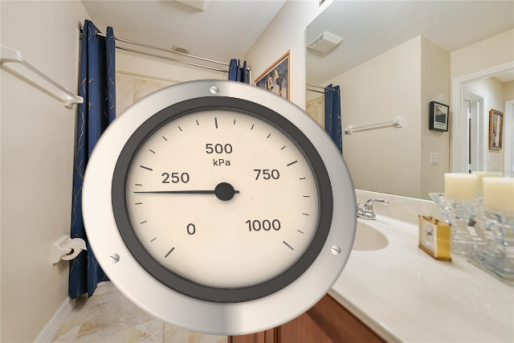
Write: 175 kPa
